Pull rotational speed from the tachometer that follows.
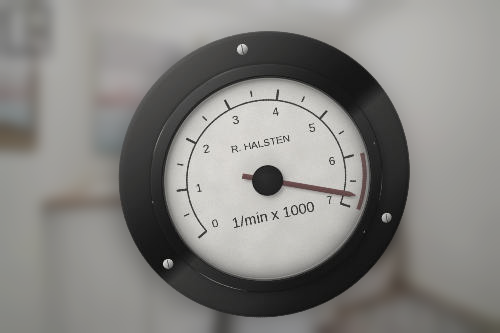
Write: 6750 rpm
